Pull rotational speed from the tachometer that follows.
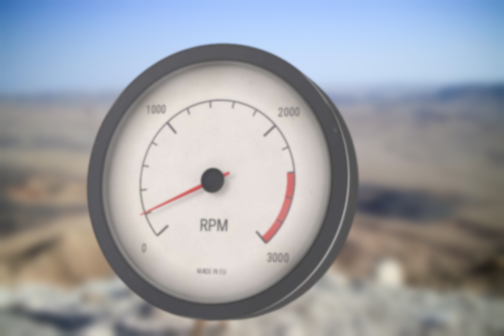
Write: 200 rpm
